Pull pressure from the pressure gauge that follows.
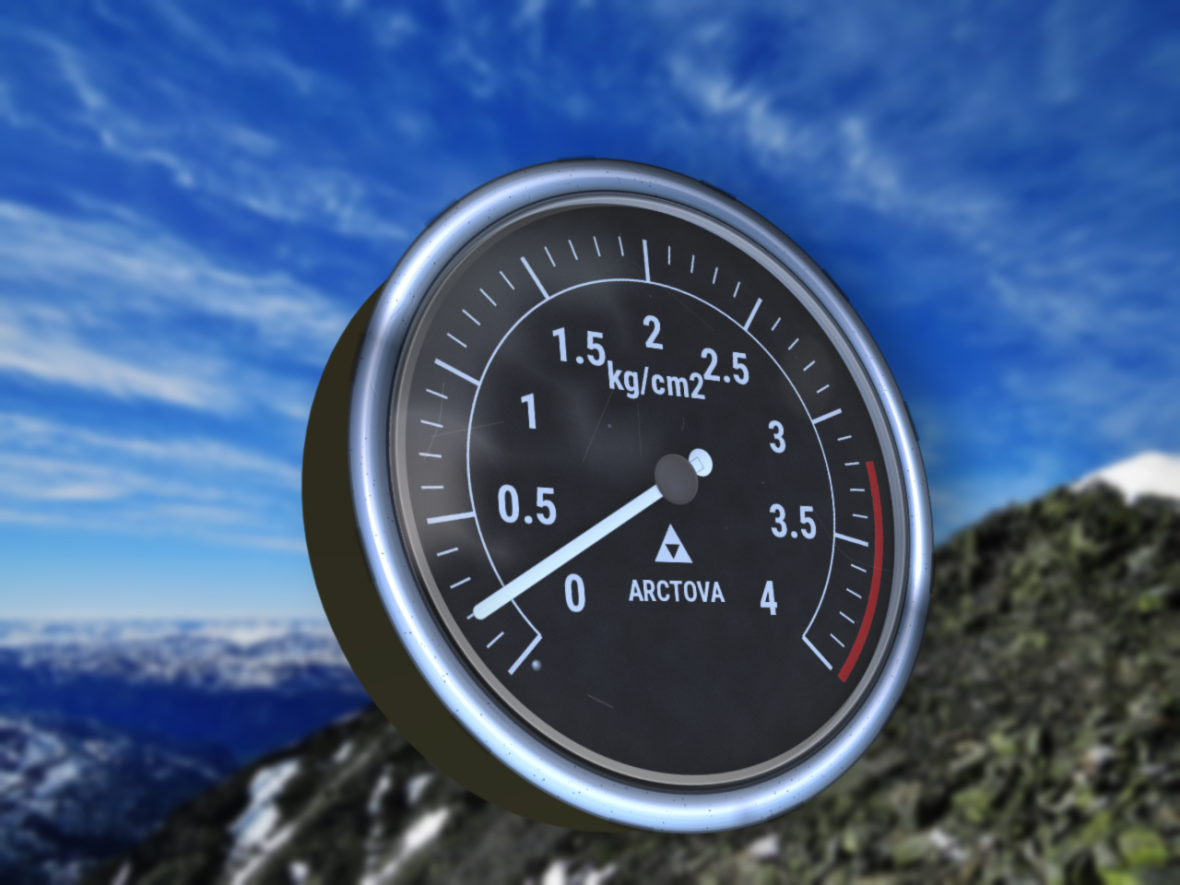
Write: 0.2 kg/cm²
